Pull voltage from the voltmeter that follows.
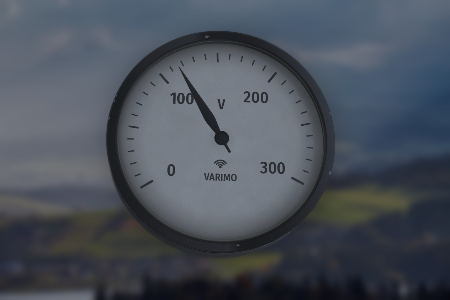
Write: 115 V
